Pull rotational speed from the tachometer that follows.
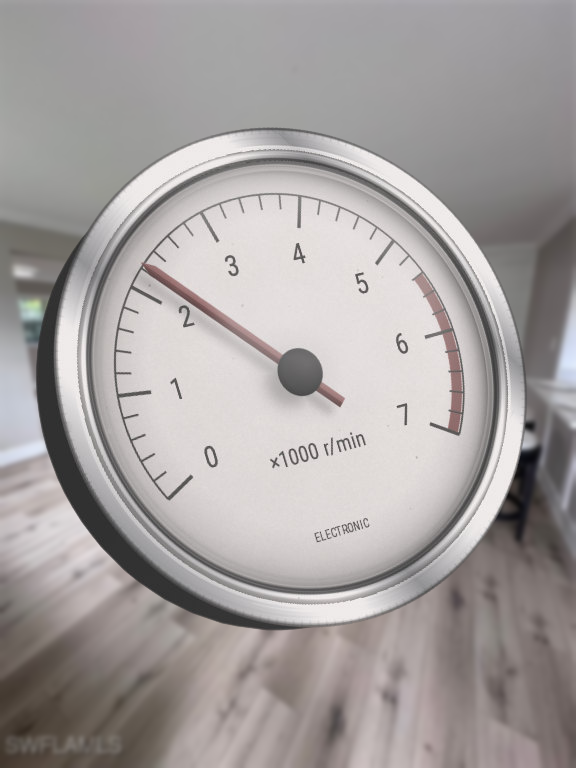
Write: 2200 rpm
